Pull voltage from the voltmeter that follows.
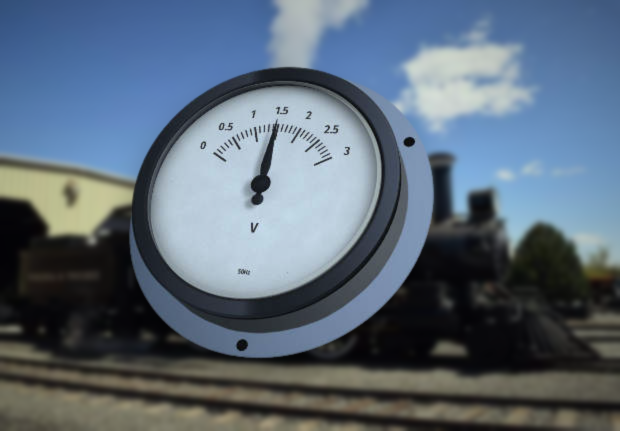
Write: 1.5 V
